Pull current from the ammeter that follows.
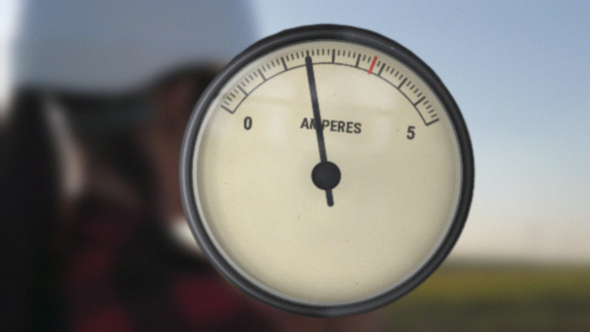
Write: 2 A
